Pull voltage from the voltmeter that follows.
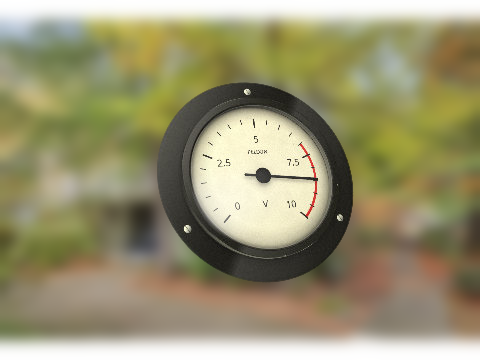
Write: 8.5 V
